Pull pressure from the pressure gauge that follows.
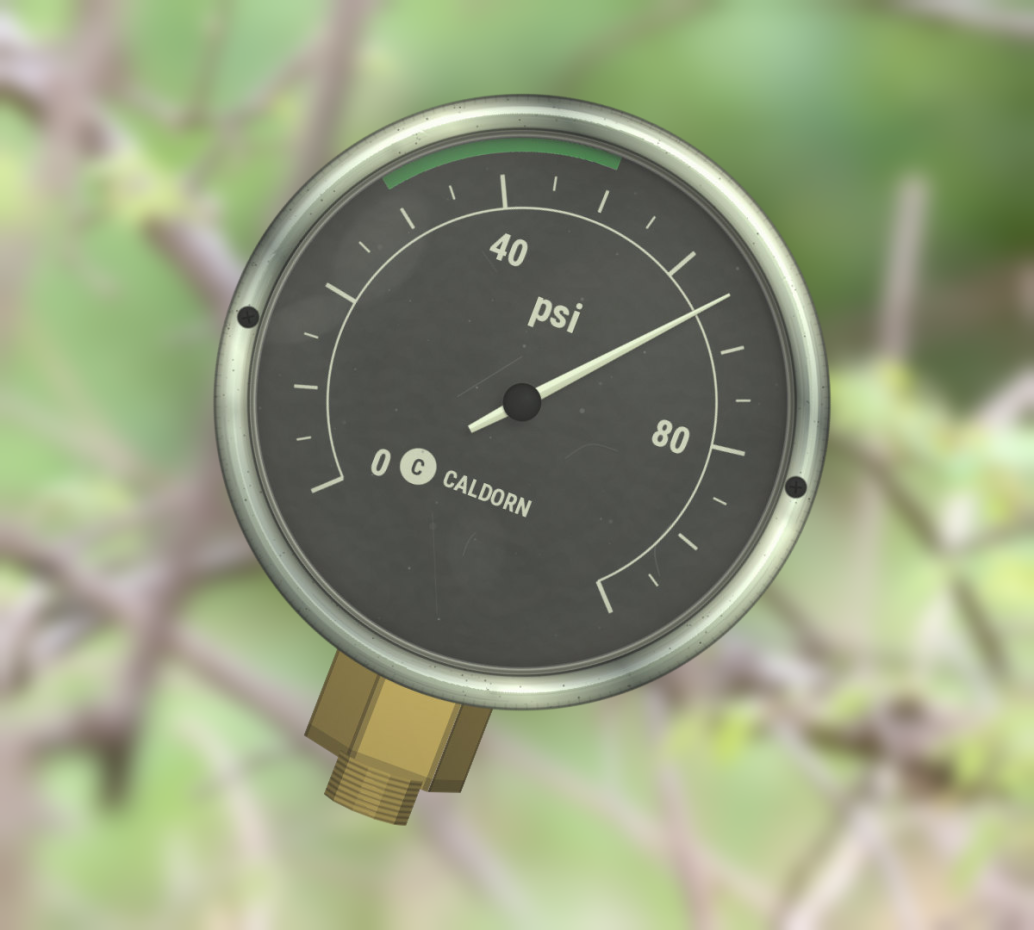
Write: 65 psi
